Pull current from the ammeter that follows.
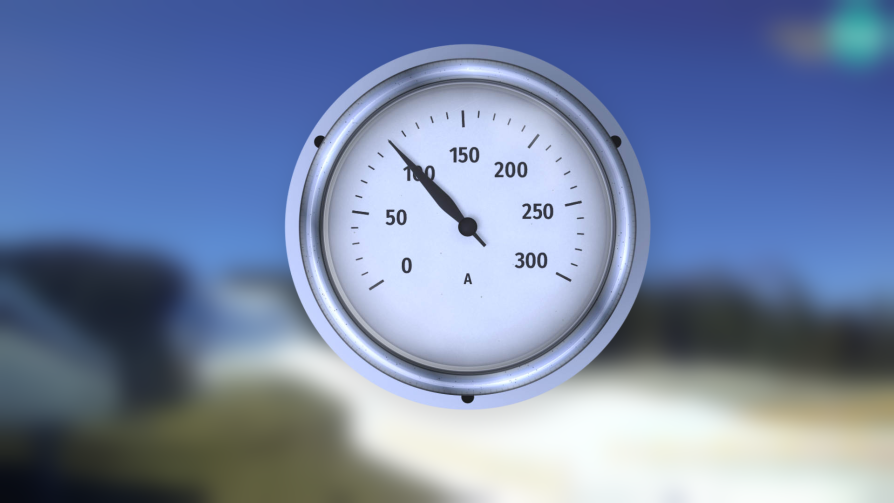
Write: 100 A
